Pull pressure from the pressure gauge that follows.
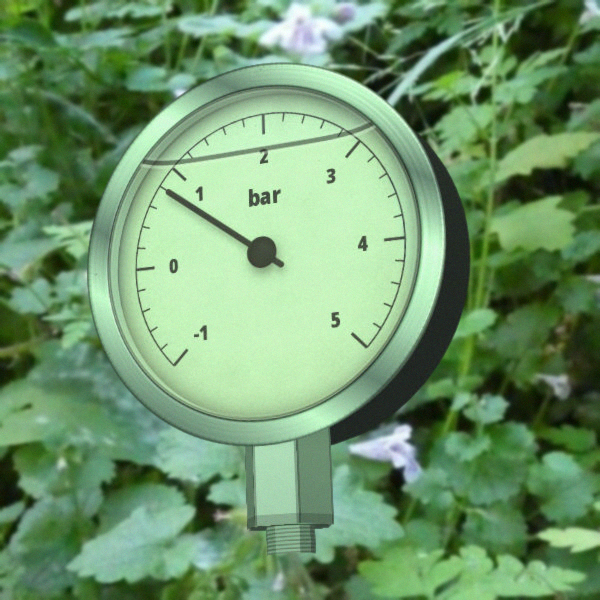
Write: 0.8 bar
